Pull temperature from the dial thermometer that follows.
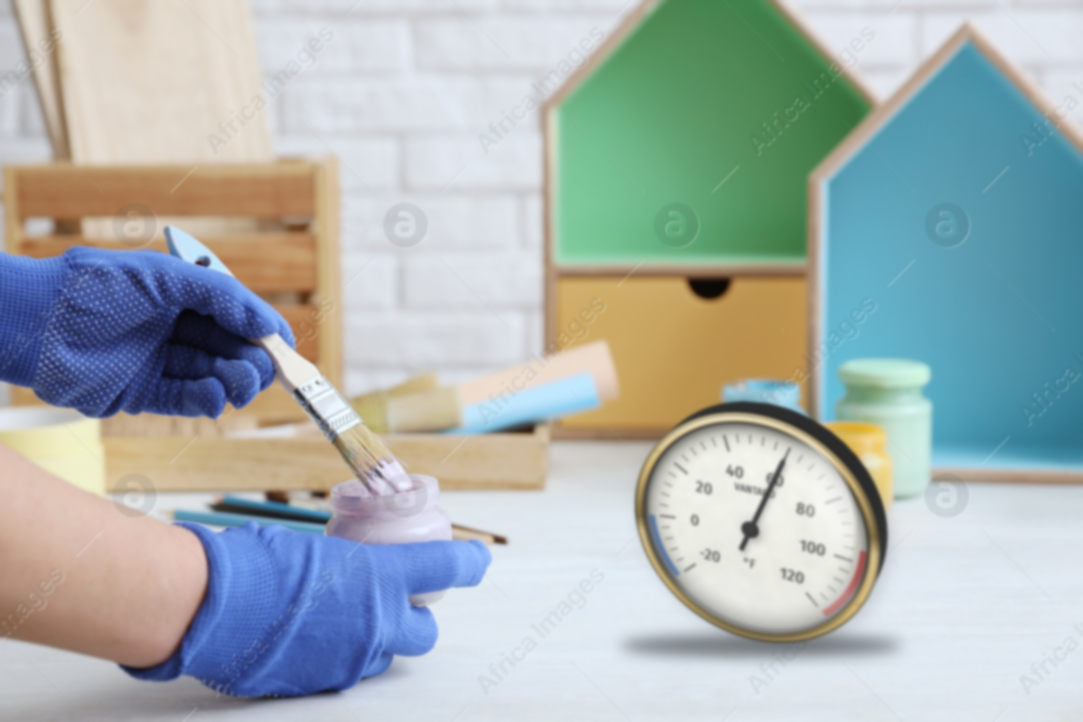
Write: 60 °F
